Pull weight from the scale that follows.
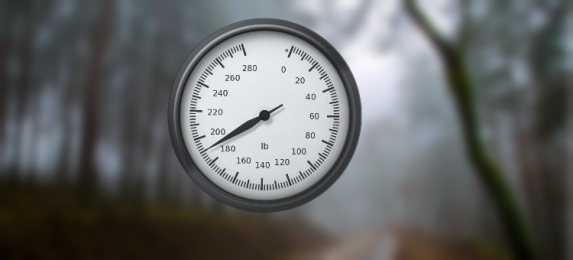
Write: 190 lb
